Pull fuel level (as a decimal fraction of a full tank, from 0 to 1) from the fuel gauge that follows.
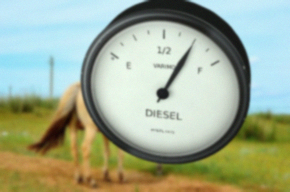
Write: 0.75
